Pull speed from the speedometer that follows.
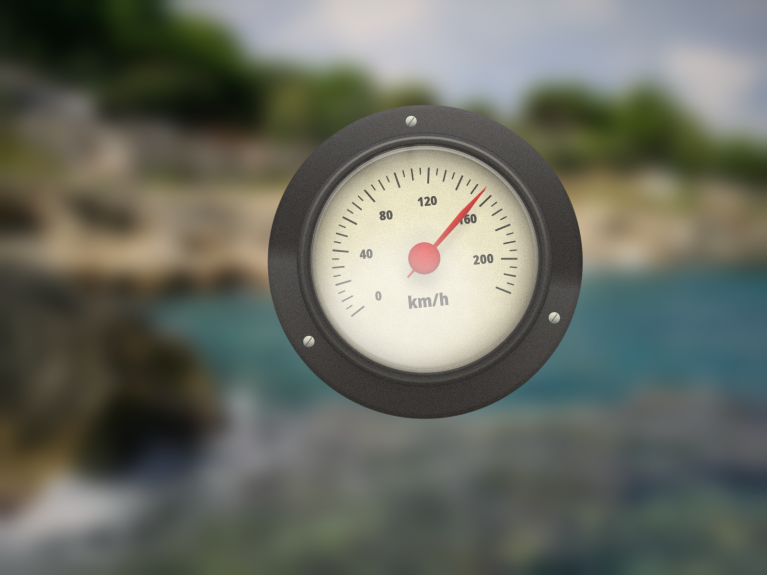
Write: 155 km/h
